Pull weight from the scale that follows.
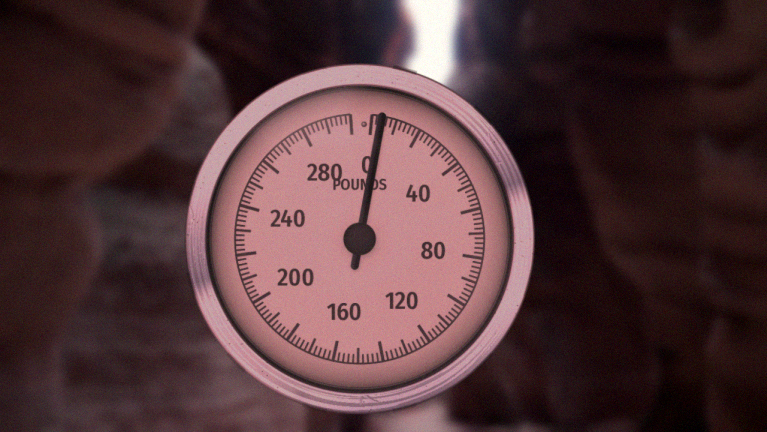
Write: 4 lb
